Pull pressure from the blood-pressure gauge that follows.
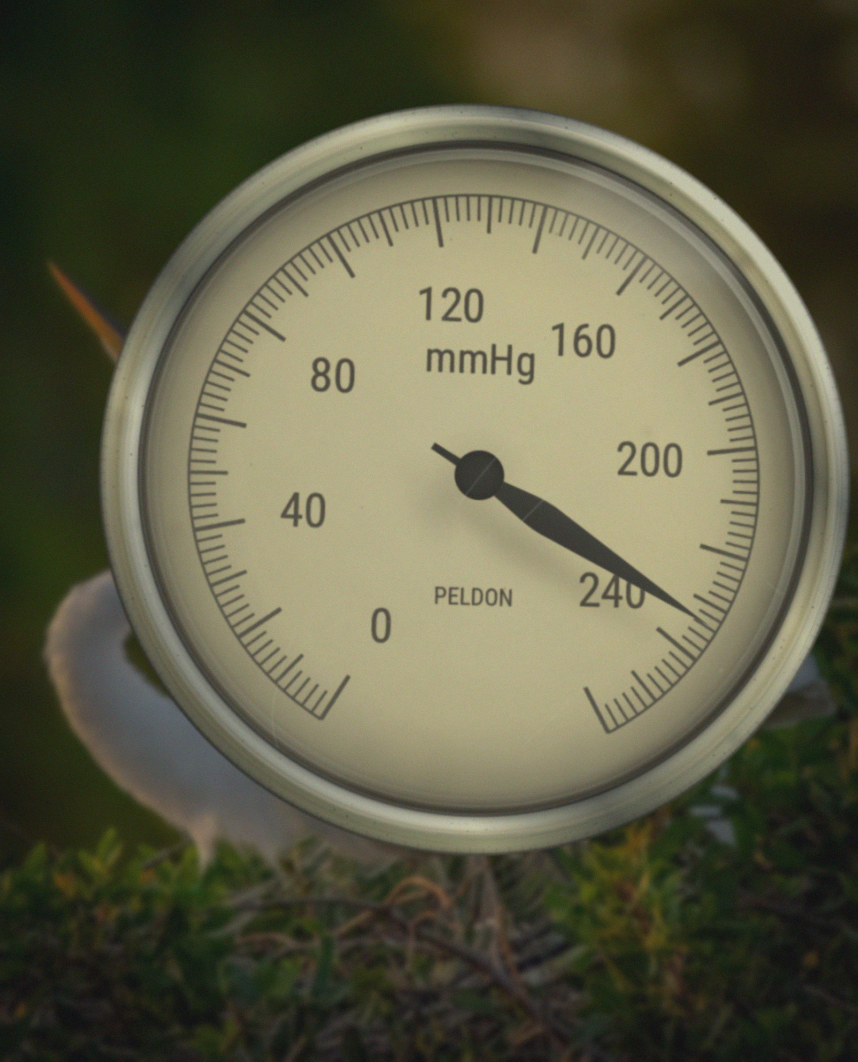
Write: 234 mmHg
